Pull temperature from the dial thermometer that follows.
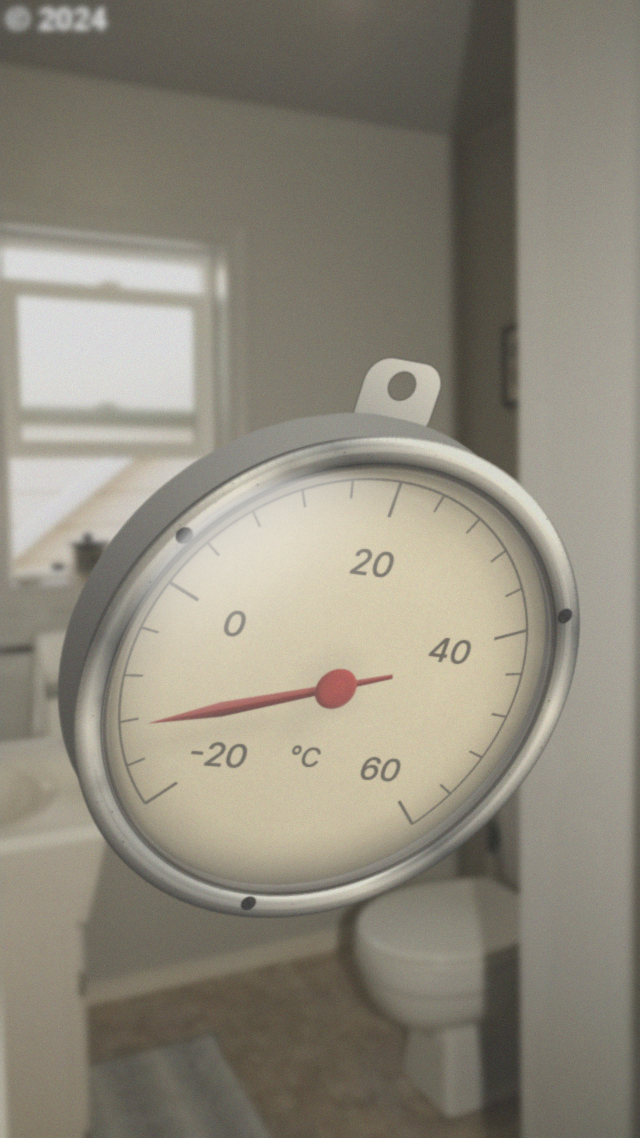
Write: -12 °C
